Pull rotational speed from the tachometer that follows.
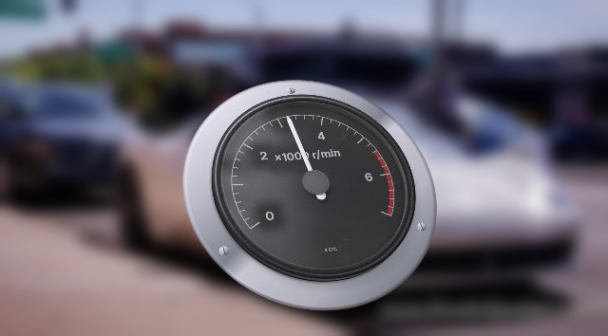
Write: 3200 rpm
